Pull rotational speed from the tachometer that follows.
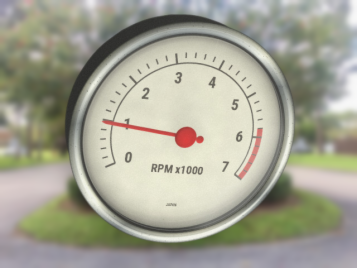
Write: 1000 rpm
